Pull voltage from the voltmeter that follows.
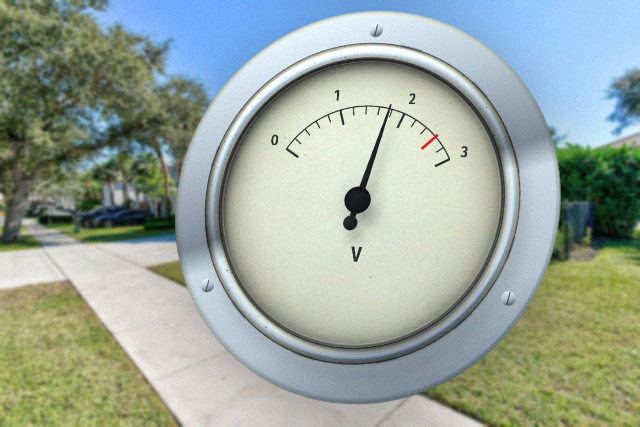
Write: 1.8 V
